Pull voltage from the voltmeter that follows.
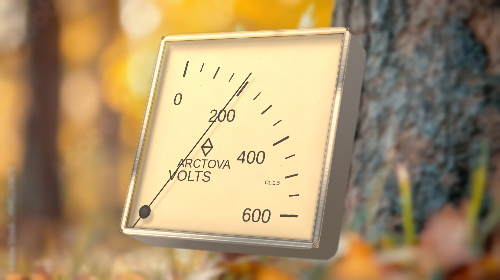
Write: 200 V
